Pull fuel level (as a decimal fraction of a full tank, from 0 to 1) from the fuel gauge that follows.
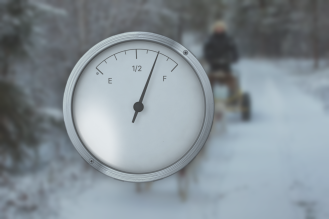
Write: 0.75
